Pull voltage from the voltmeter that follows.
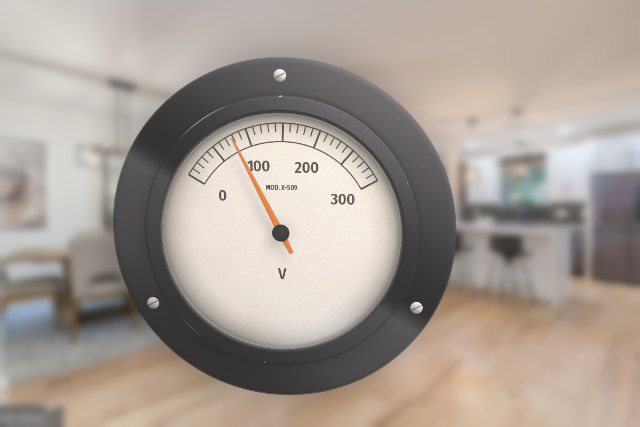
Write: 80 V
